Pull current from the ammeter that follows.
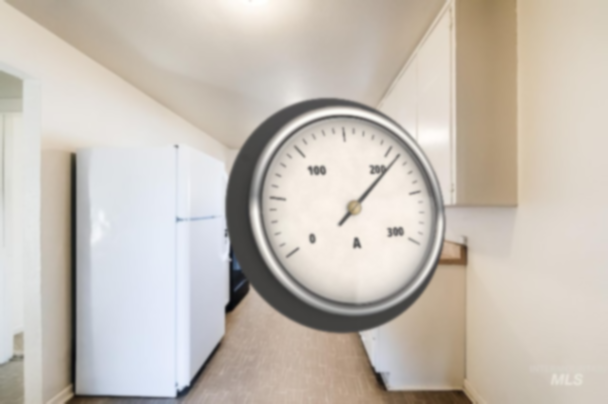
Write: 210 A
